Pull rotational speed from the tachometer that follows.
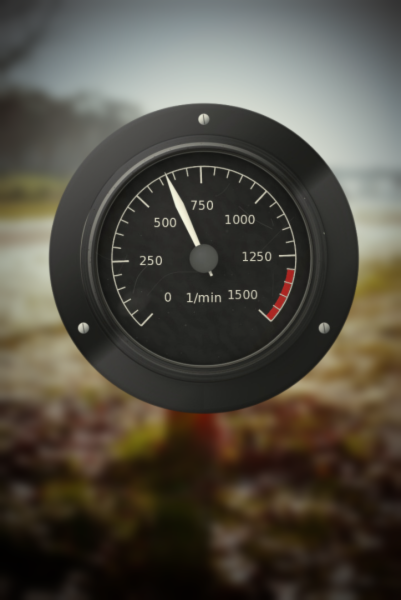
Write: 625 rpm
